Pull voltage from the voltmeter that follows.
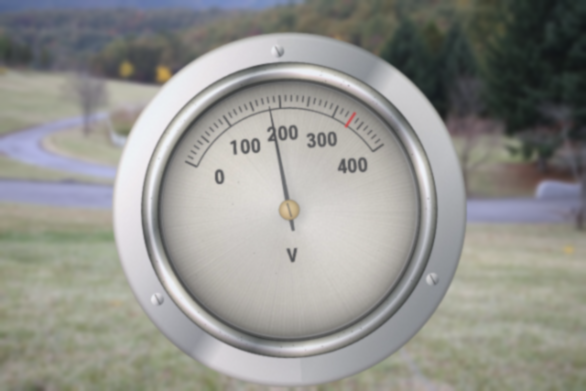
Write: 180 V
